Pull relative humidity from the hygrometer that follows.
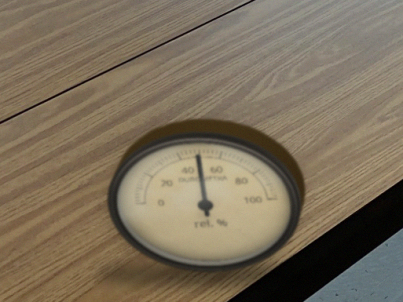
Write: 50 %
